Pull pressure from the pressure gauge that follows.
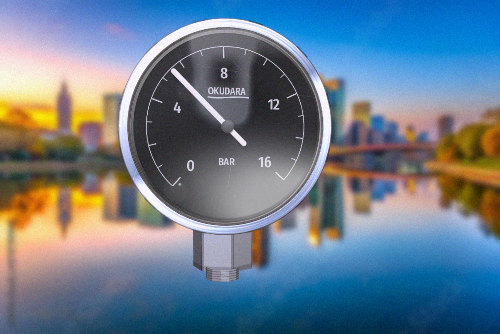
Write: 5.5 bar
